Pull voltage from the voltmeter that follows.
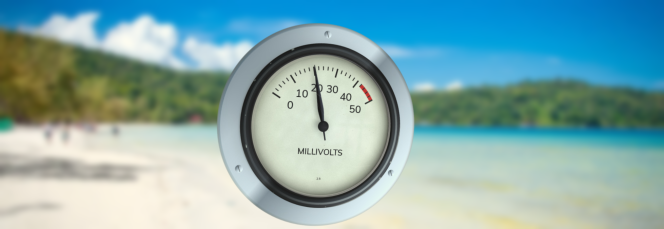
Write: 20 mV
